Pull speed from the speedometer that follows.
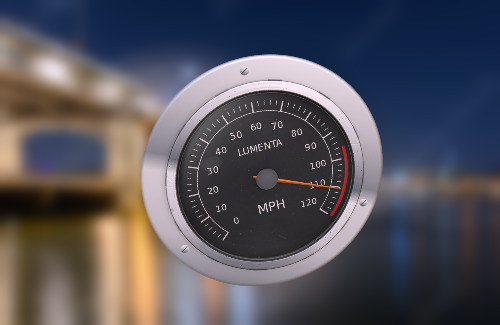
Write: 110 mph
